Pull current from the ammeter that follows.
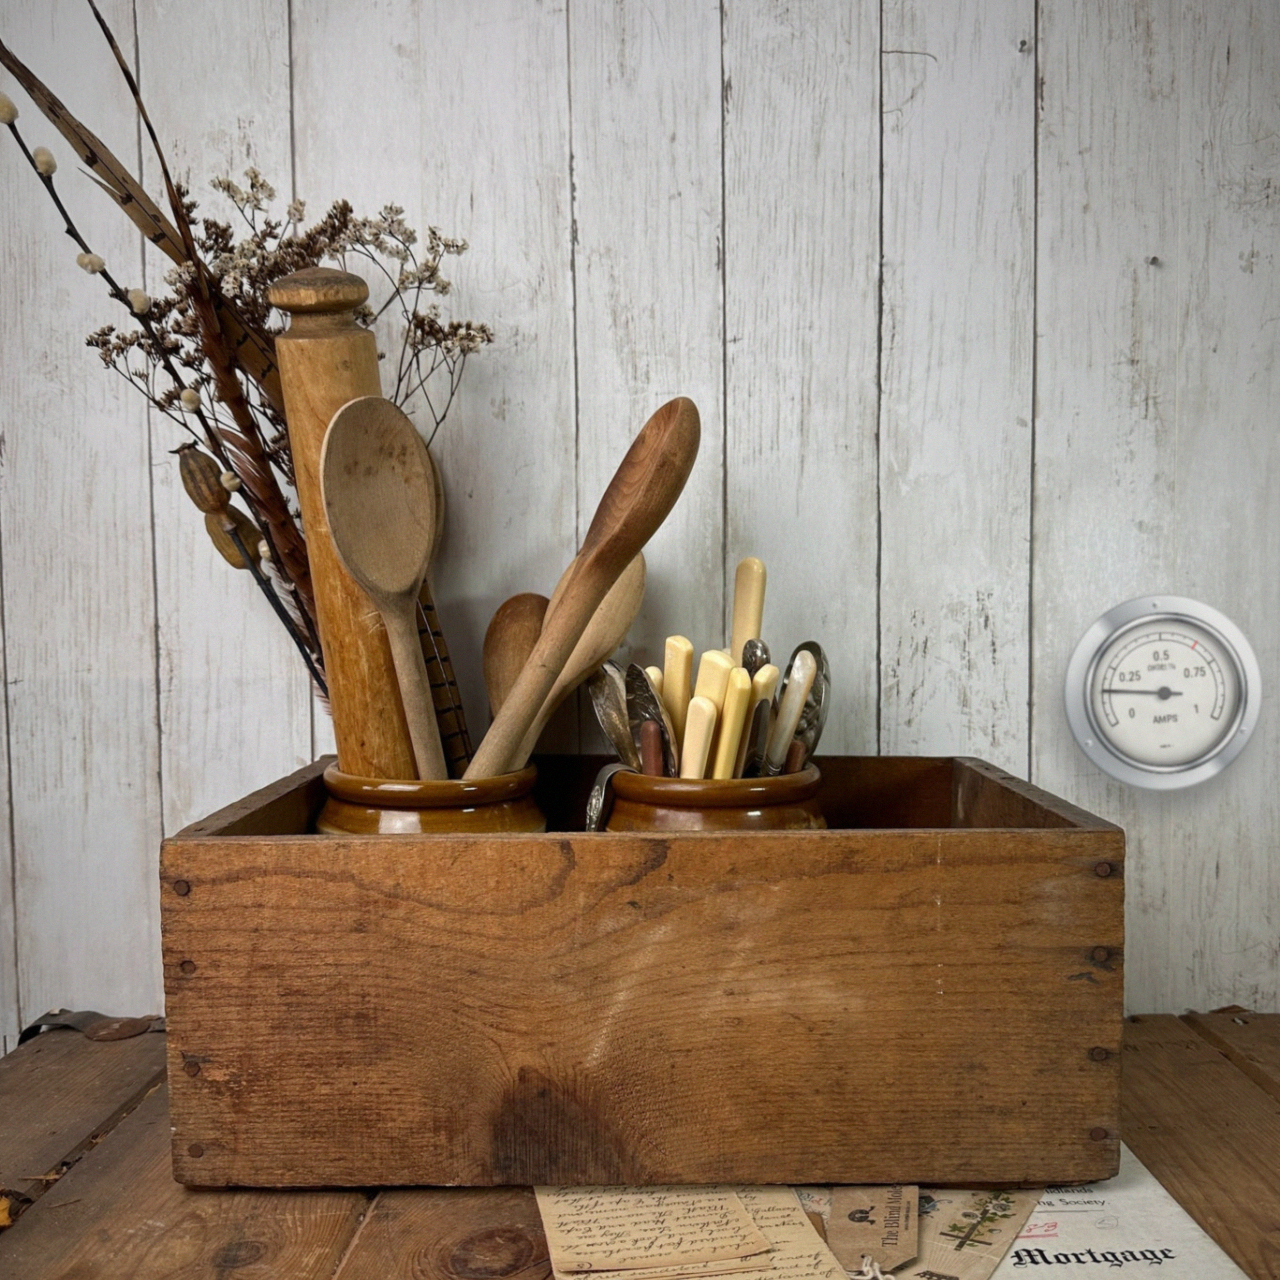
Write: 0.15 A
